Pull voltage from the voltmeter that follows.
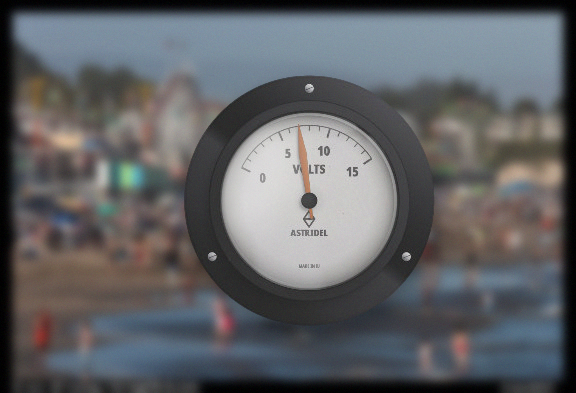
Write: 7 V
